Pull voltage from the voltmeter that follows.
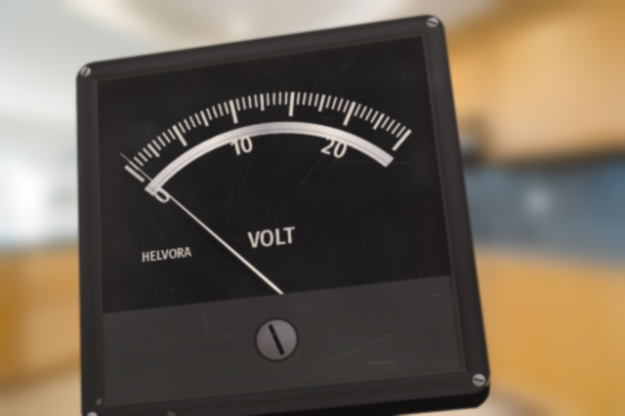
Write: 0.5 V
